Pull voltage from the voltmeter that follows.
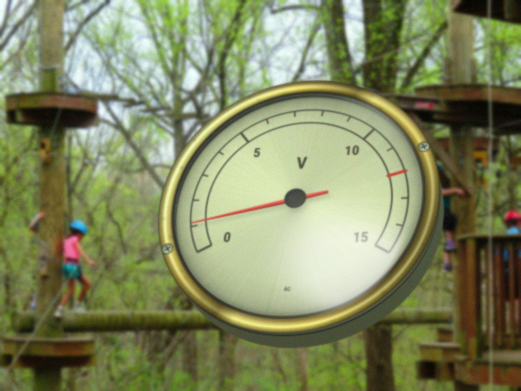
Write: 1 V
